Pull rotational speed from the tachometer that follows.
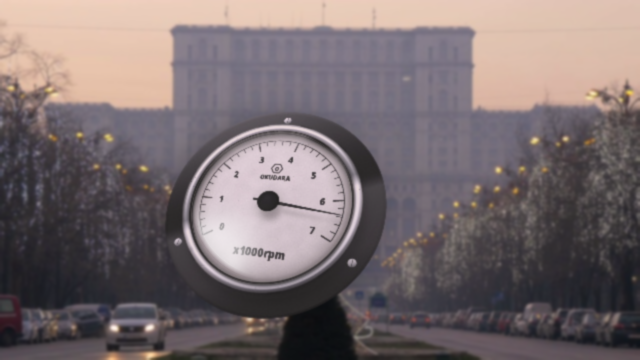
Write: 6400 rpm
